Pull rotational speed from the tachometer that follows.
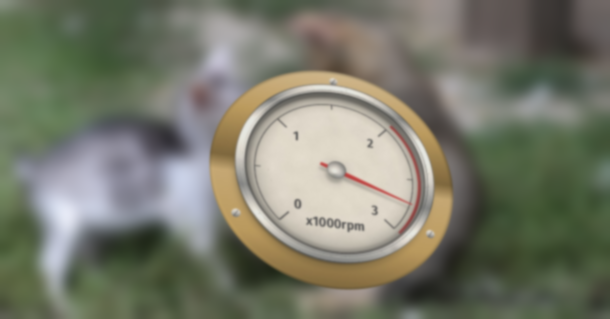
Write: 2750 rpm
